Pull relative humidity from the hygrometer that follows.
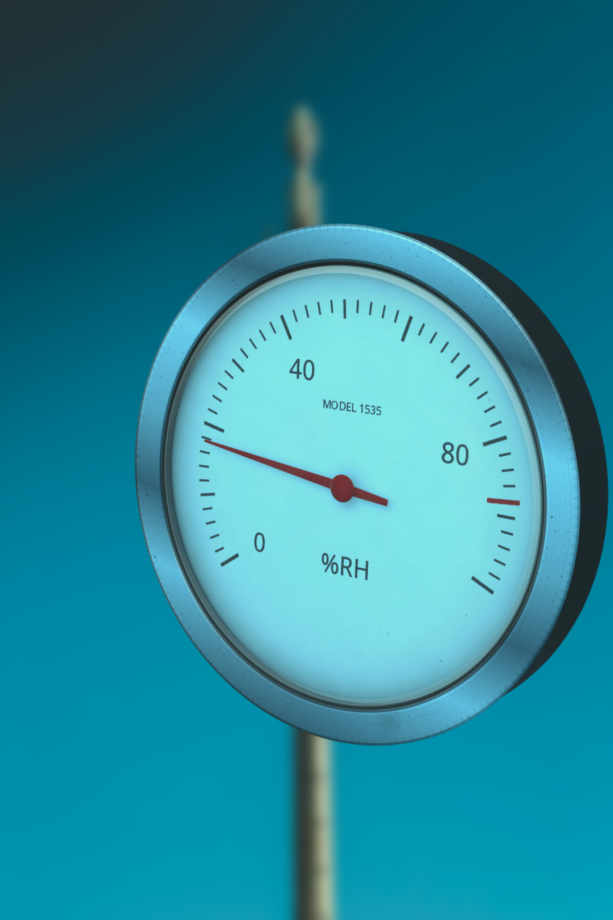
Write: 18 %
